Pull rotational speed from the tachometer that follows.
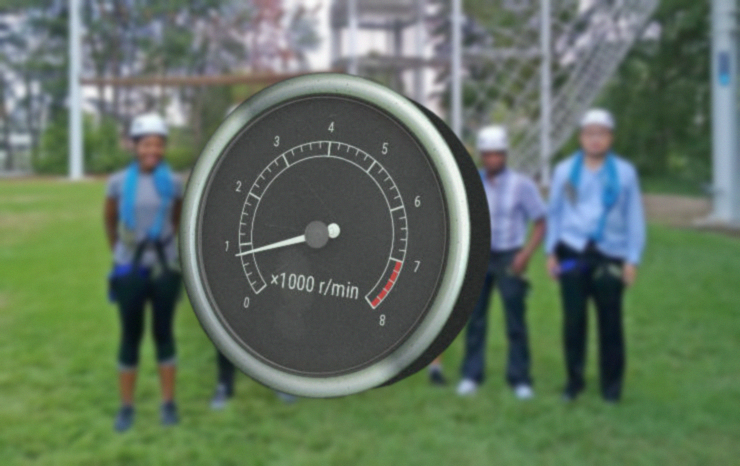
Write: 800 rpm
